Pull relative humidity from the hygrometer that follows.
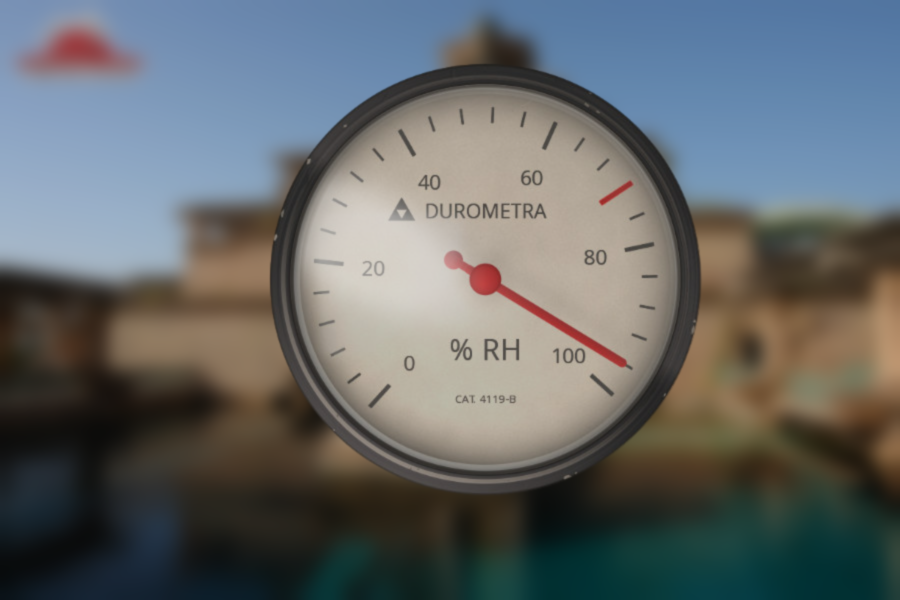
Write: 96 %
